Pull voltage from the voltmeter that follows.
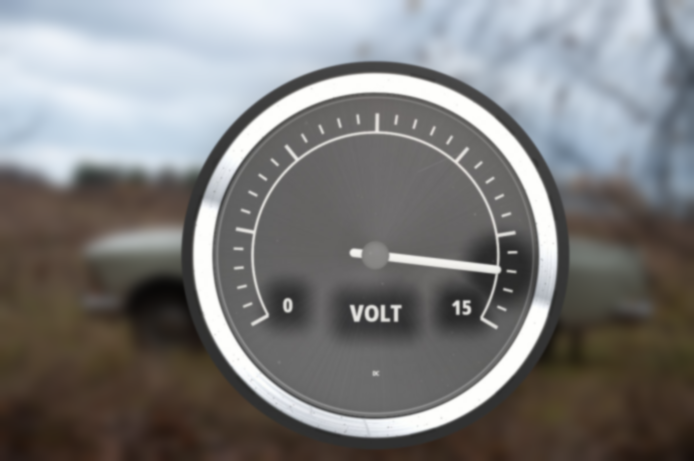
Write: 13.5 V
